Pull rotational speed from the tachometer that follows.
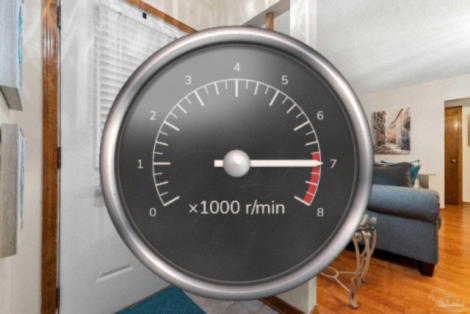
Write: 7000 rpm
